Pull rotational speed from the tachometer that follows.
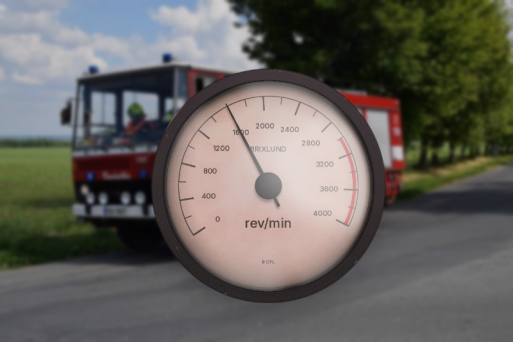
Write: 1600 rpm
